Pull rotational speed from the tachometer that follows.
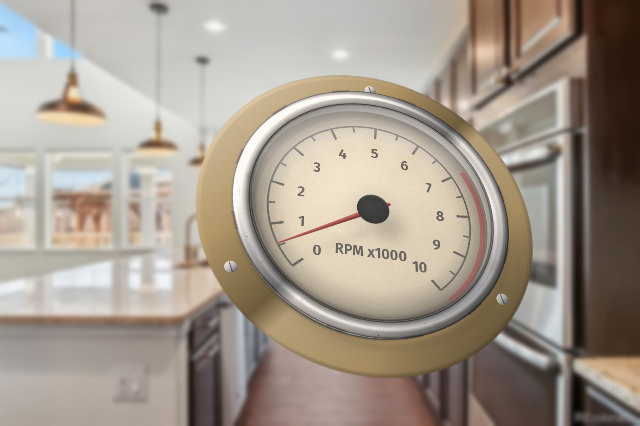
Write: 500 rpm
